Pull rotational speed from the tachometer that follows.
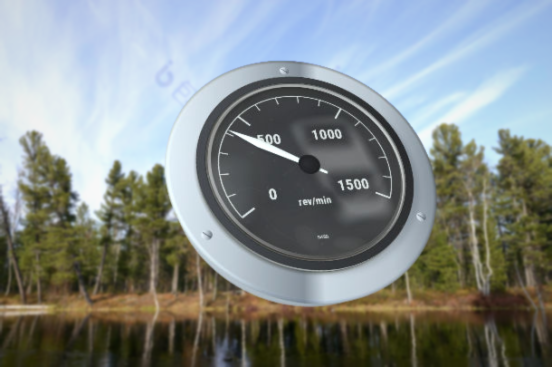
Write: 400 rpm
